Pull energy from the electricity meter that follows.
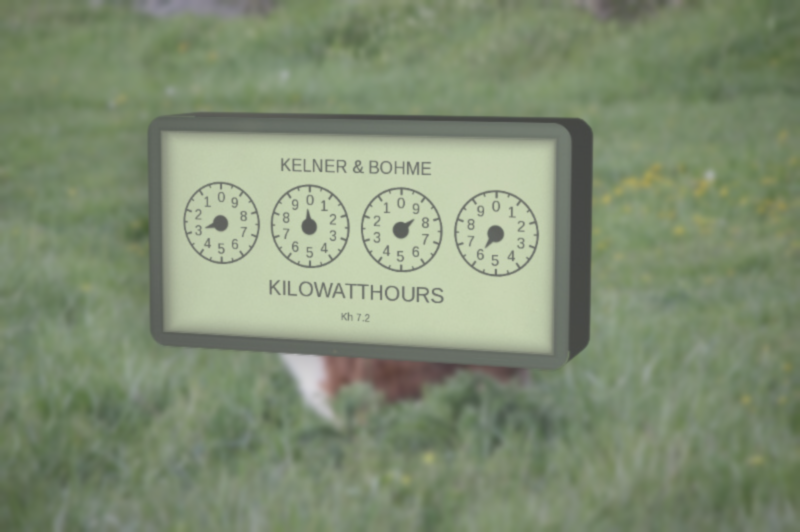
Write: 2986 kWh
